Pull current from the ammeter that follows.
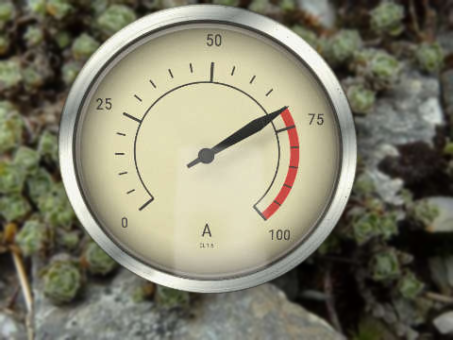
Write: 70 A
